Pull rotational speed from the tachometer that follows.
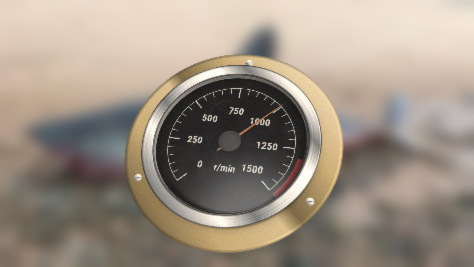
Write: 1000 rpm
